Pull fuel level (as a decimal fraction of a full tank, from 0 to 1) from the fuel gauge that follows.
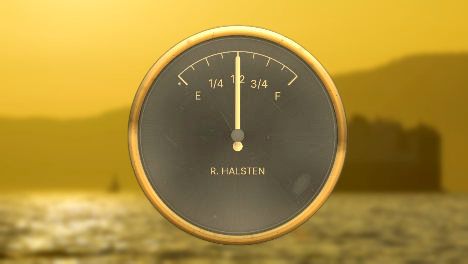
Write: 0.5
